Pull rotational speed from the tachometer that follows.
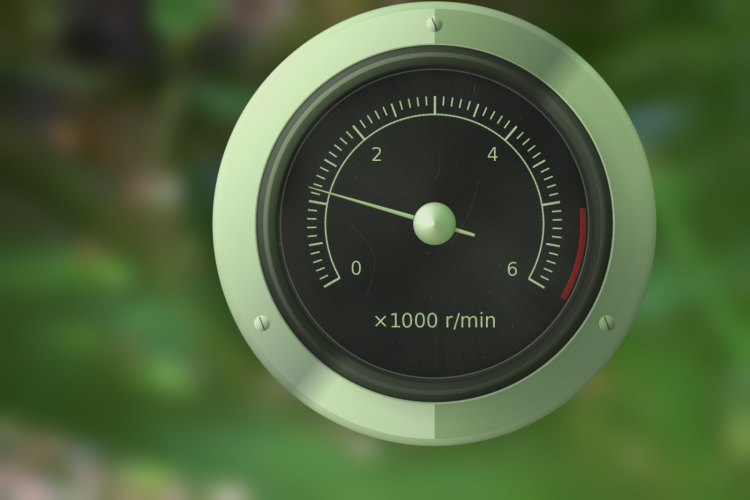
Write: 1150 rpm
